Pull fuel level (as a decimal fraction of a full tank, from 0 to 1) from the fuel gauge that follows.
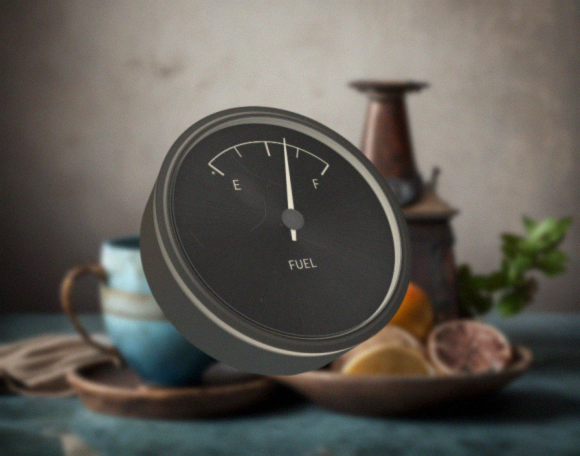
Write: 0.625
